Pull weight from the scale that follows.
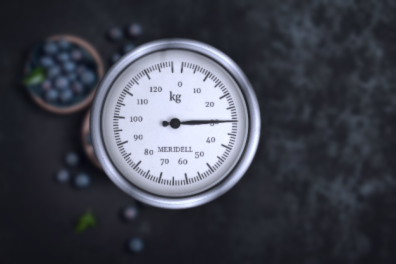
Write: 30 kg
